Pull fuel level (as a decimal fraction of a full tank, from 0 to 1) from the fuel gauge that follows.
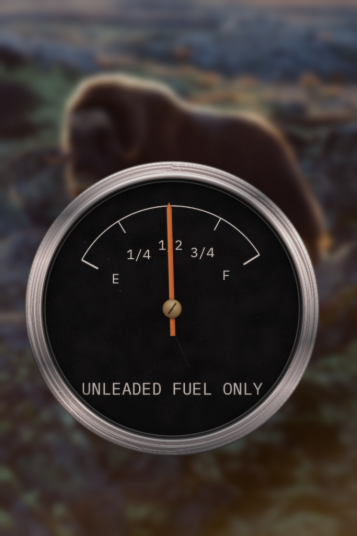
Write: 0.5
